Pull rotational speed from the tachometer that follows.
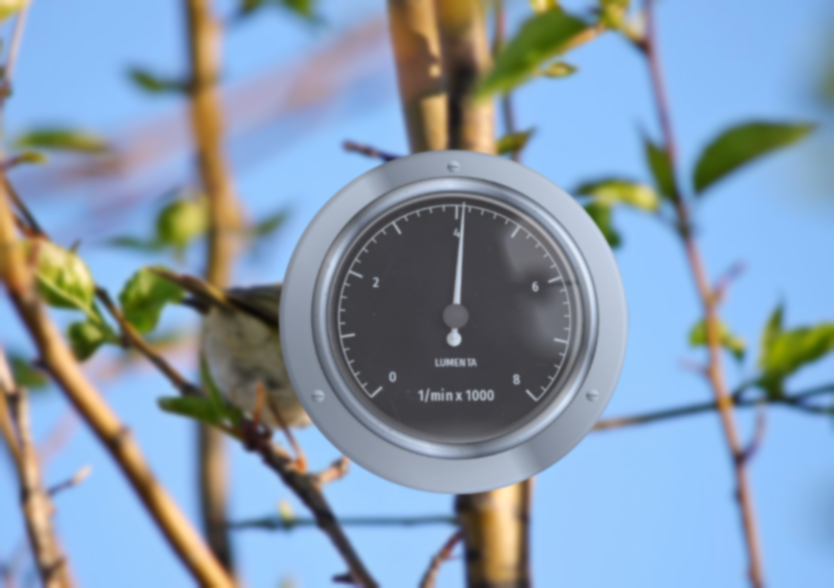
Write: 4100 rpm
